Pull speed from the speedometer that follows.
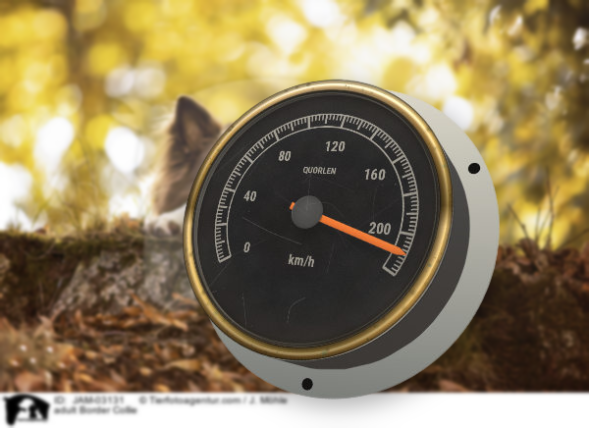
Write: 210 km/h
